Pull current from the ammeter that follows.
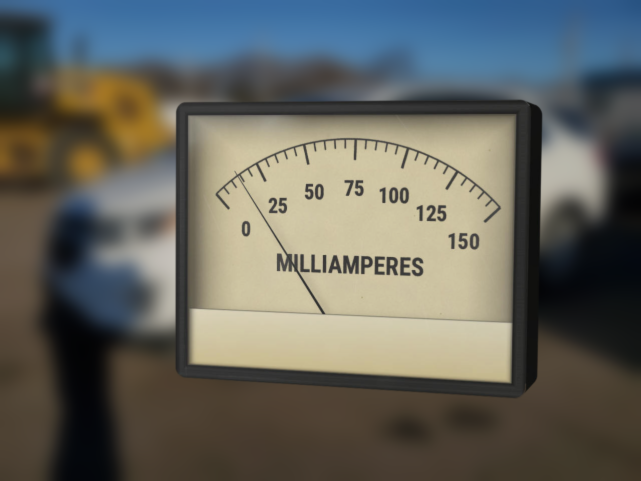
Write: 15 mA
